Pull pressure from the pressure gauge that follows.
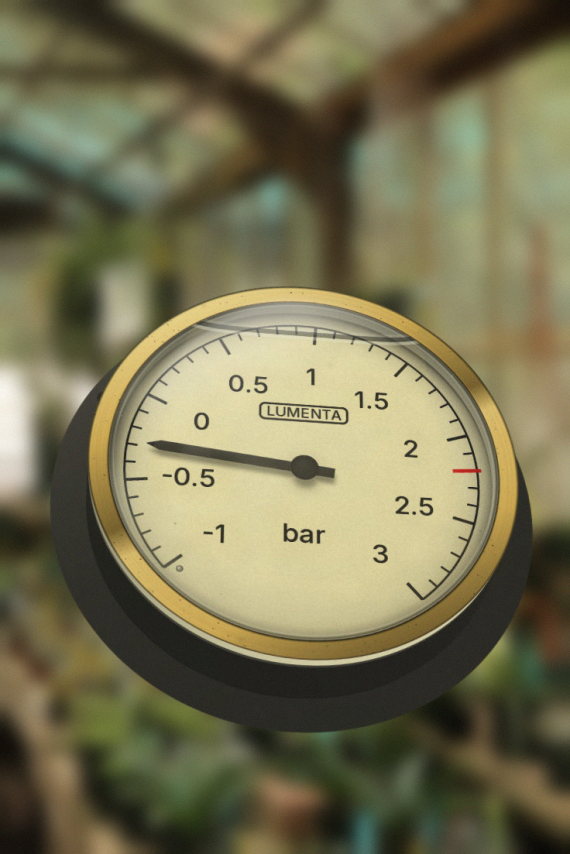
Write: -0.3 bar
